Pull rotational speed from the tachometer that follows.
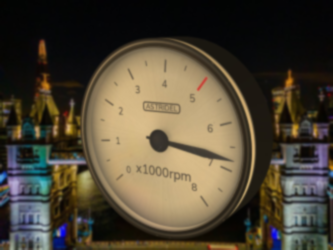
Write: 6750 rpm
